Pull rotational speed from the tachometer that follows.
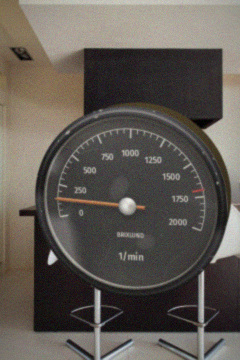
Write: 150 rpm
